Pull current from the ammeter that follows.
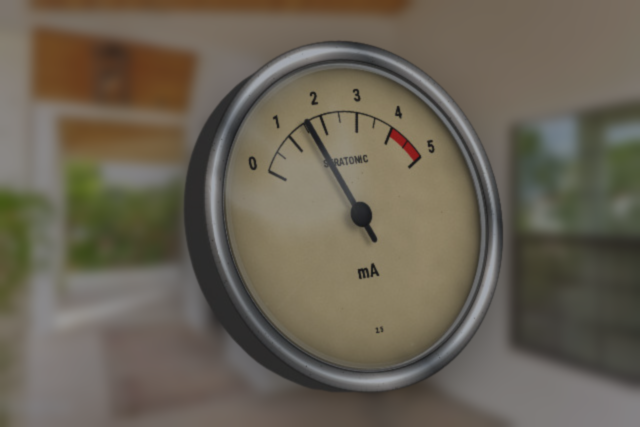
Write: 1.5 mA
